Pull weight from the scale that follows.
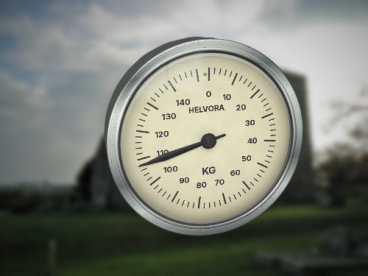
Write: 108 kg
